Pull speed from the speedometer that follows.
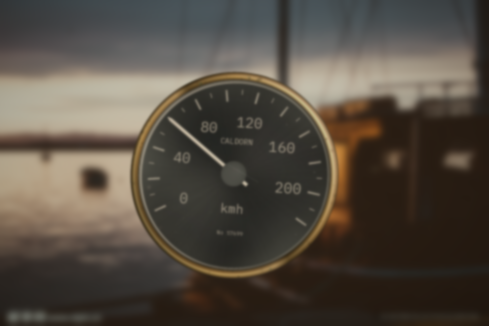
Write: 60 km/h
